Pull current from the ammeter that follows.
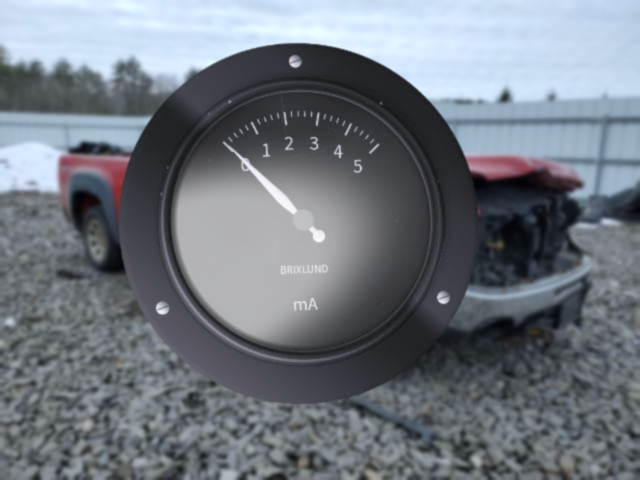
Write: 0 mA
